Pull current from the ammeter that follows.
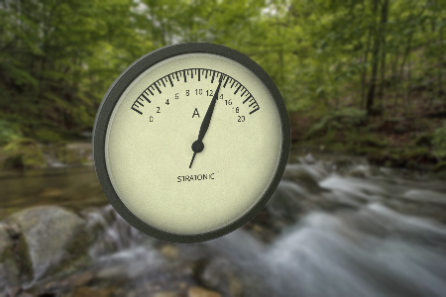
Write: 13 A
